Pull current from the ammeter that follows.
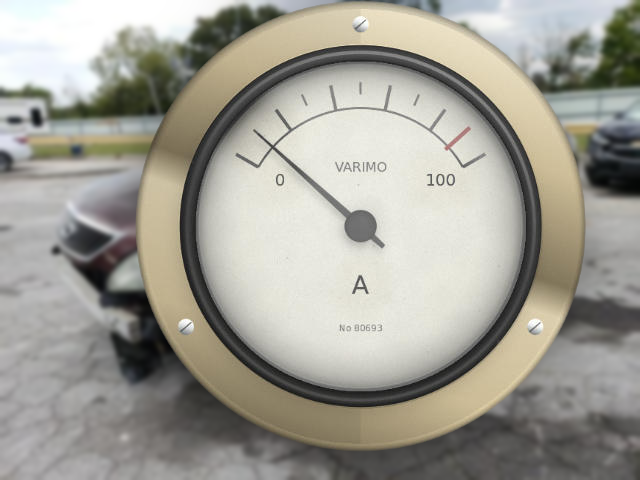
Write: 10 A
